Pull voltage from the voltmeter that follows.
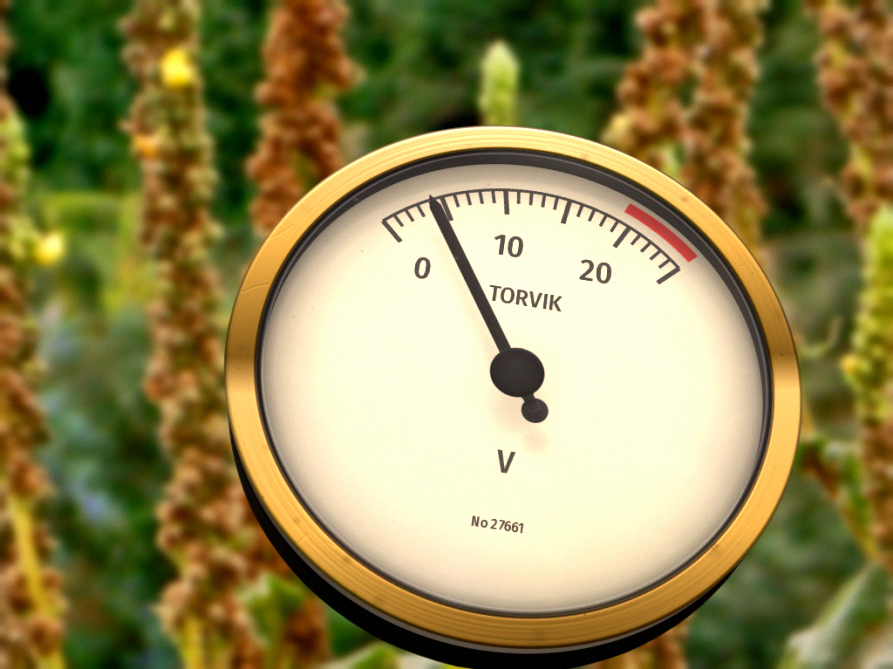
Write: 4 V
